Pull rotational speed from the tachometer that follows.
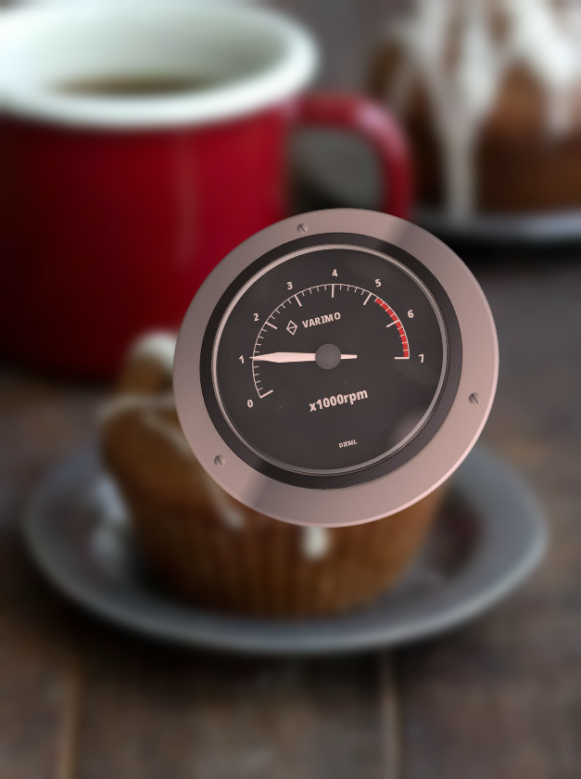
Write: 1000 rpm
